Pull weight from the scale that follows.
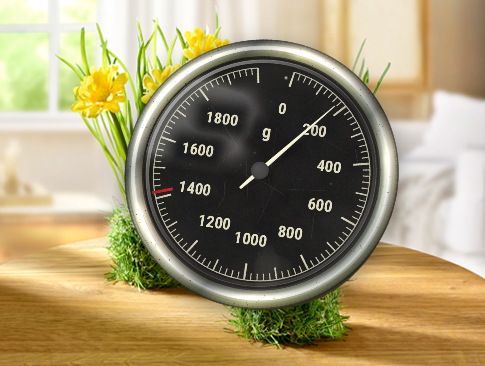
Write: 180 g
